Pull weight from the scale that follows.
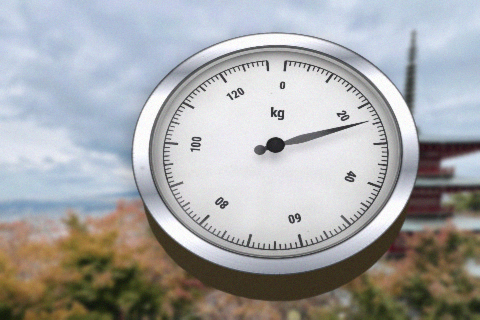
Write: 25 kg
